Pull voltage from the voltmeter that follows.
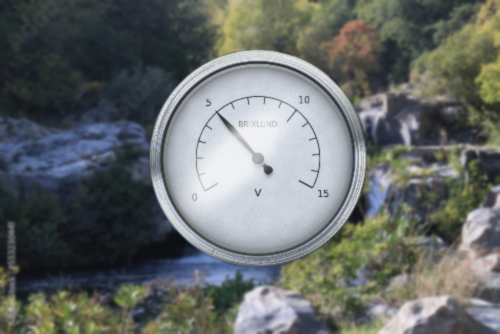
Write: 5 V
